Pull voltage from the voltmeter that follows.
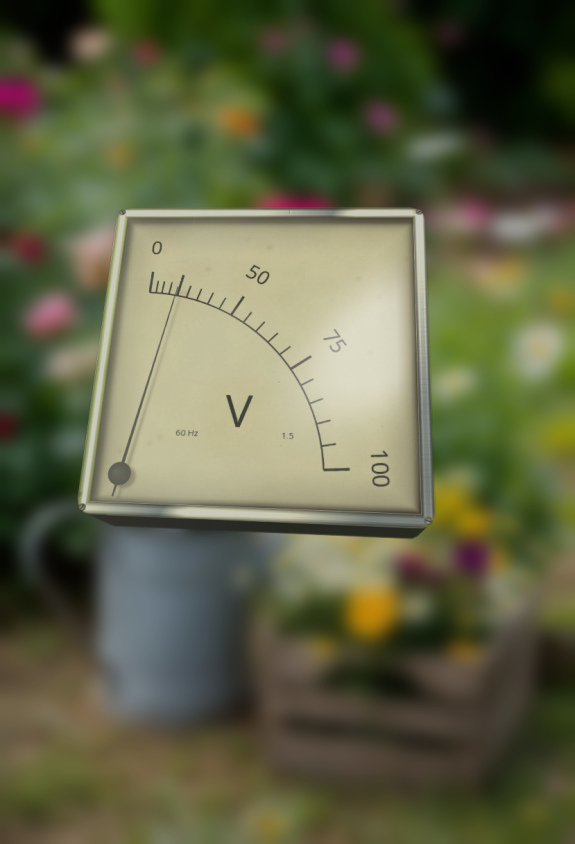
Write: 25 V
